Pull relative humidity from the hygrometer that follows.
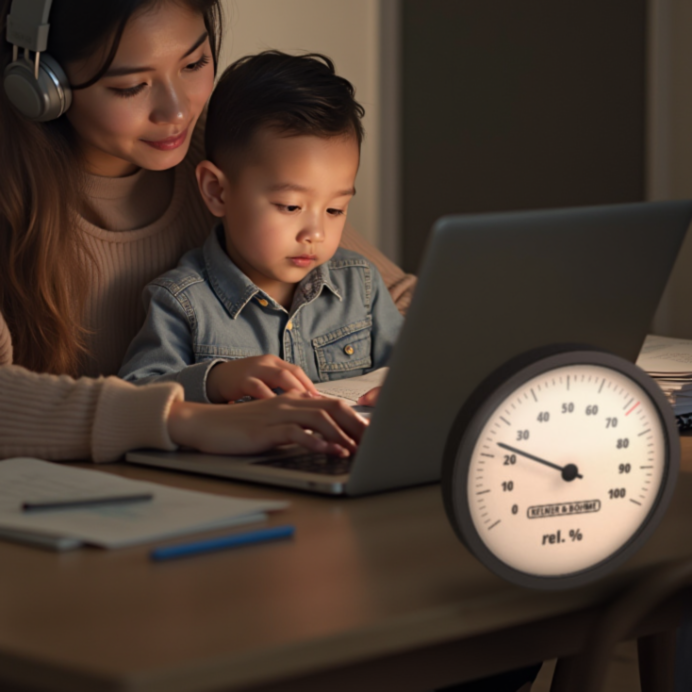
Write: 24 %
